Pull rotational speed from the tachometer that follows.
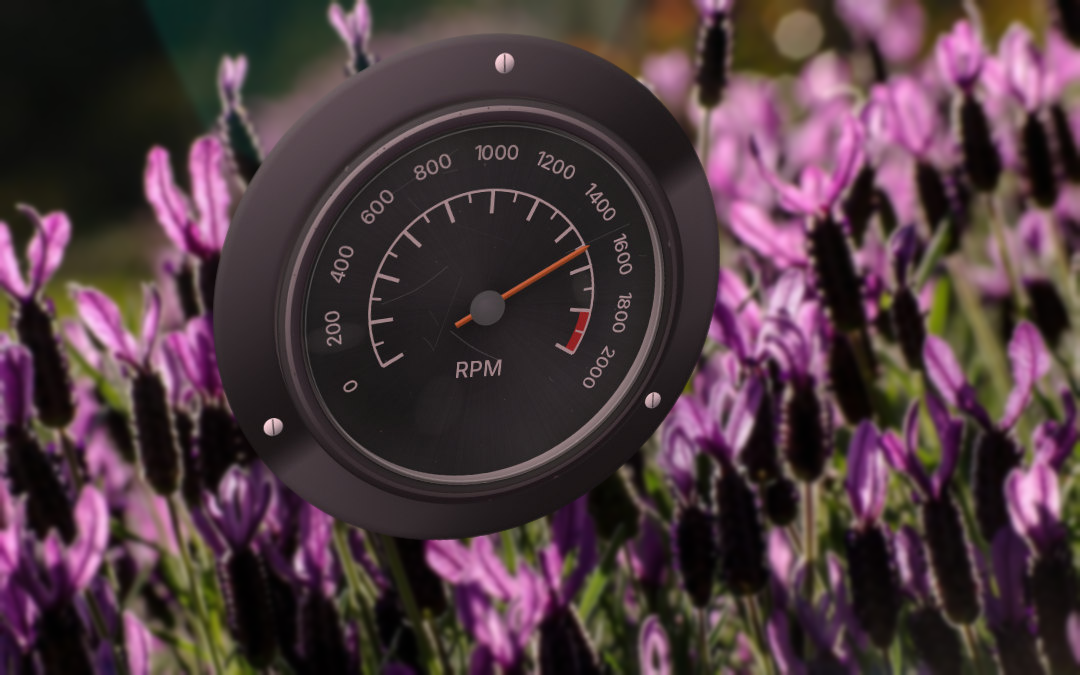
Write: 1500 rpm
